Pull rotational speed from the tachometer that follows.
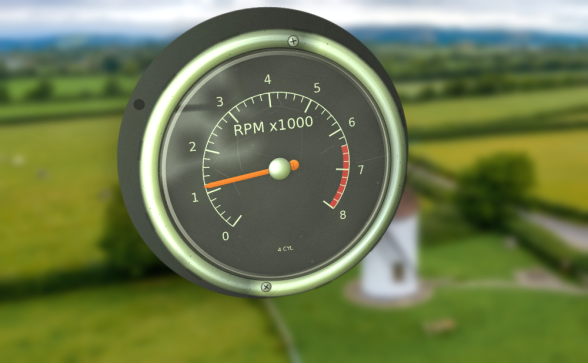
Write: 1200 rpm
